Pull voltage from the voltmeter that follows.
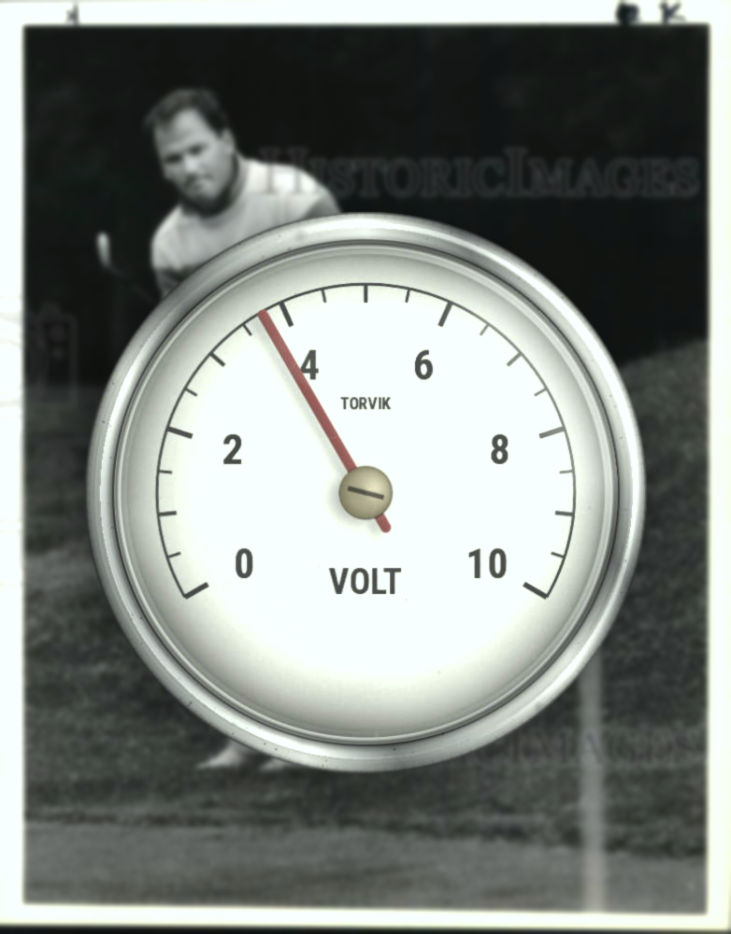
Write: 3.75 V
